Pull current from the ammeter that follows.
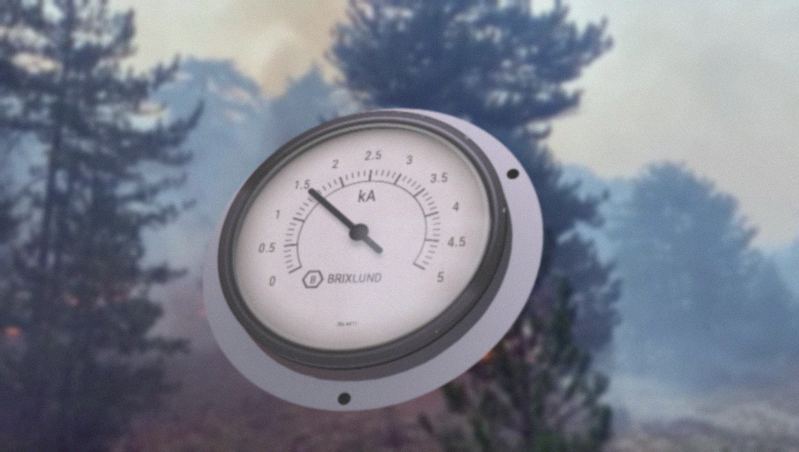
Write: 1.5 kA
